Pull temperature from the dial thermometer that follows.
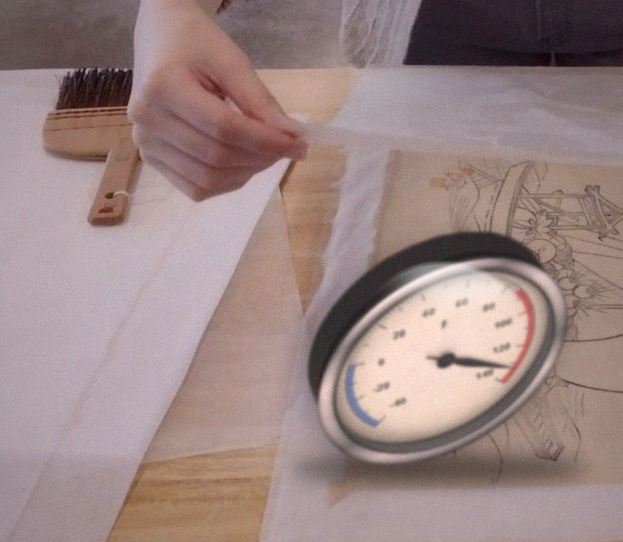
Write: 130 °F
